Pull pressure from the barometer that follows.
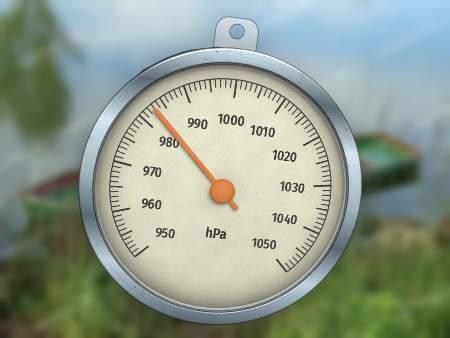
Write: 983 hPa
